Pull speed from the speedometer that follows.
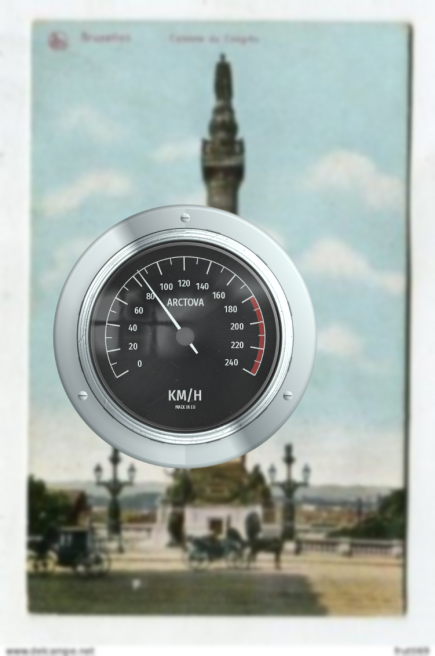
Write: 85 km/h
